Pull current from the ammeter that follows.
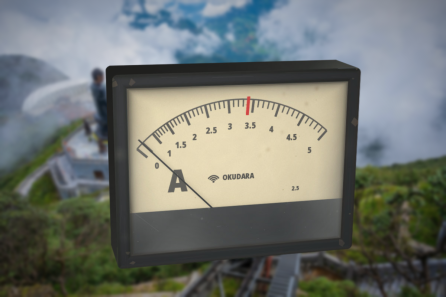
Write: 0.5 A
